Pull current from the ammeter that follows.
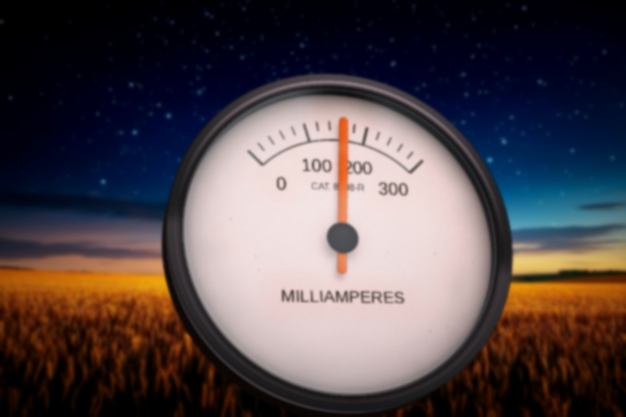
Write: 160 mA
